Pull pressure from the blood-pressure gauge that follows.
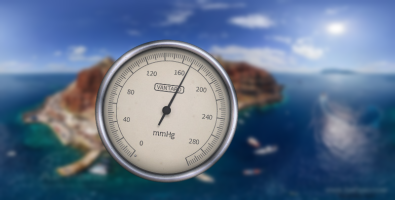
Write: 170 mmHg
